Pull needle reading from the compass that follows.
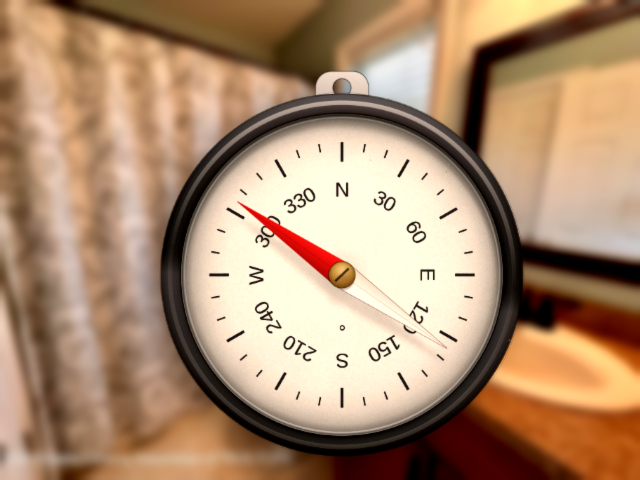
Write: 305 °
